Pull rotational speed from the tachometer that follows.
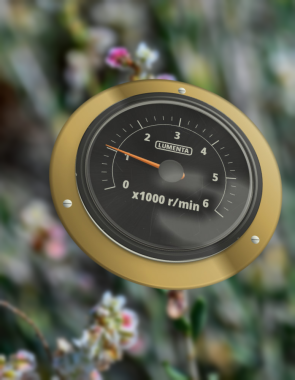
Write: 1000 rpm
